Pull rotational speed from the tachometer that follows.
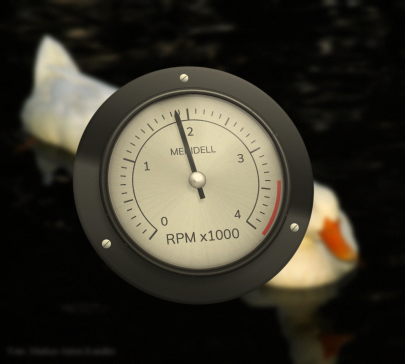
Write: 1850 rpm
